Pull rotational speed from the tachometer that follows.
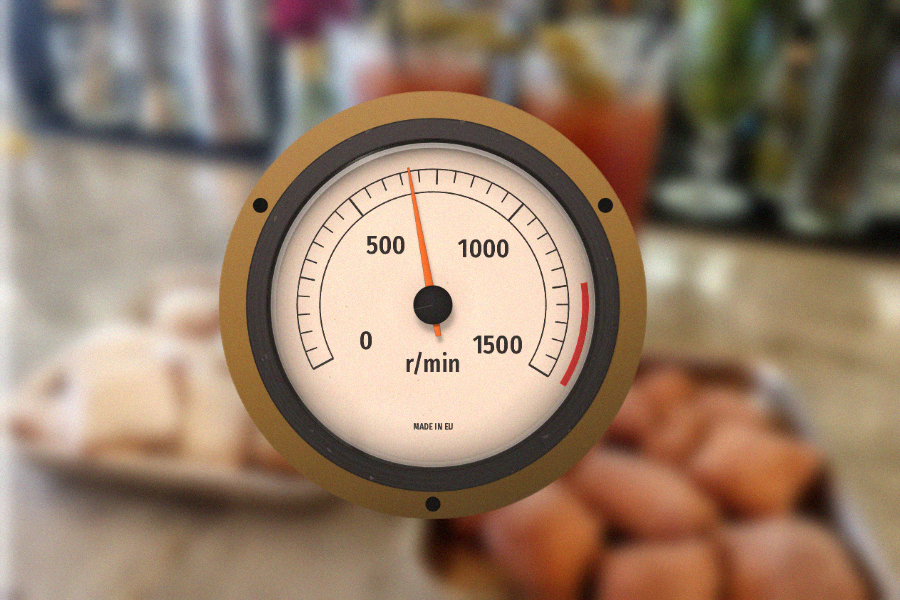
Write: 675 rpm
